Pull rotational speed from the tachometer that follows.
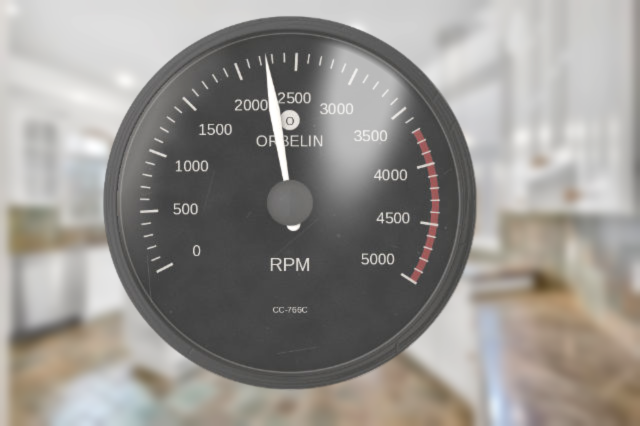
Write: 2250 rpm
